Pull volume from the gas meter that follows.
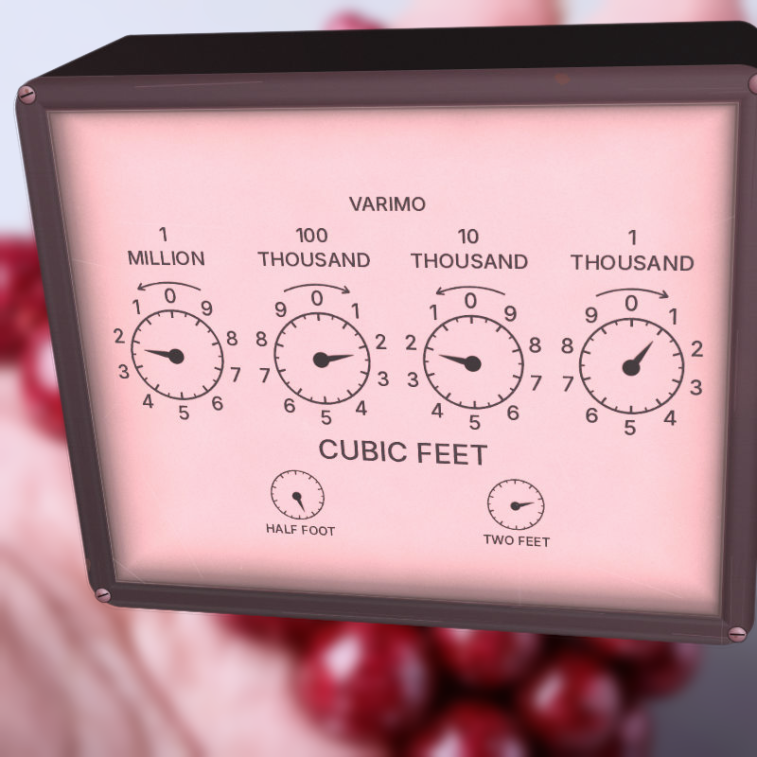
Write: 222100 ft³
